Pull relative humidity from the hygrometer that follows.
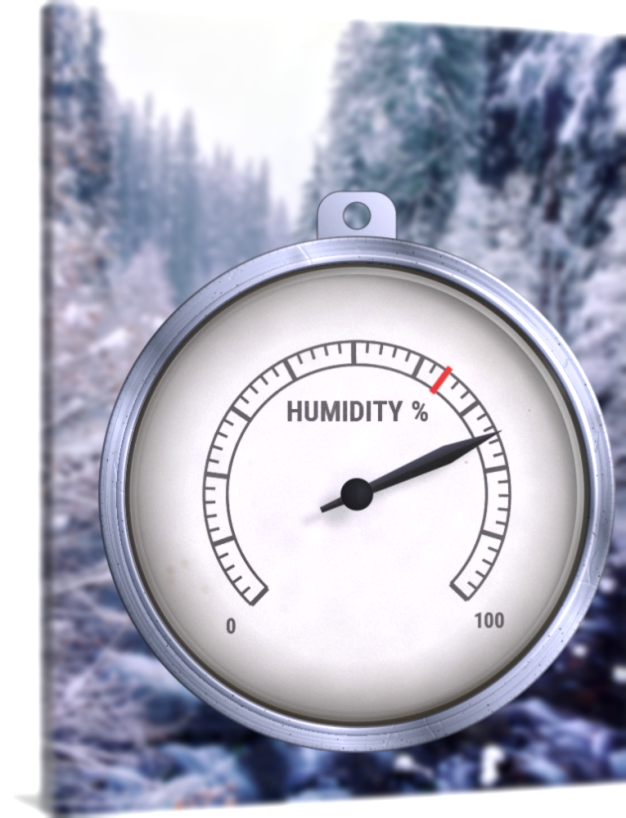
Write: 75 %
